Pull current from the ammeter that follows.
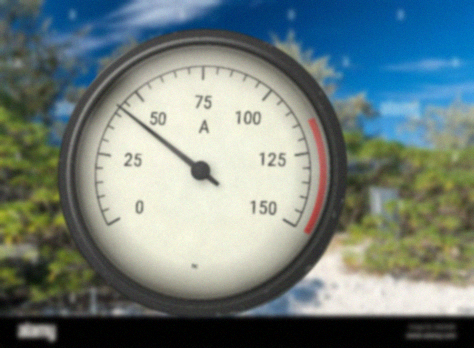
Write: 42.5 A
